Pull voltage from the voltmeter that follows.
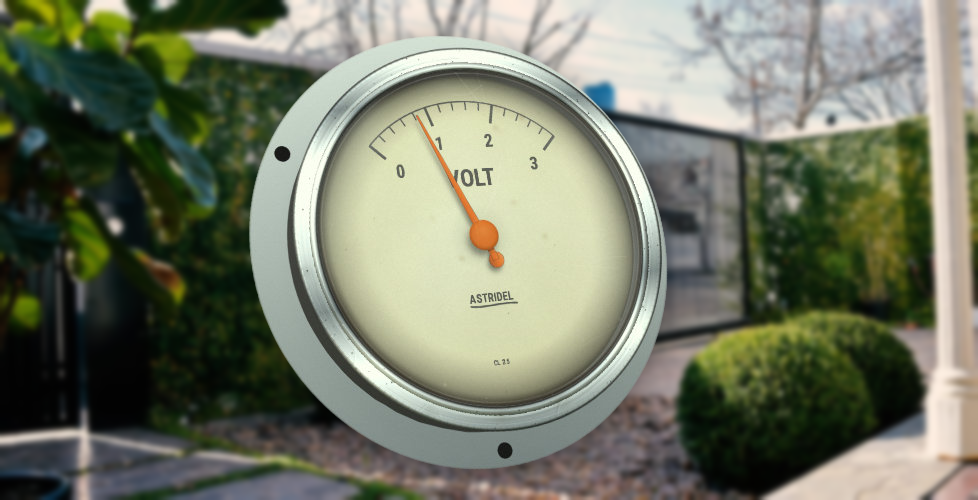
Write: 0.8 V
